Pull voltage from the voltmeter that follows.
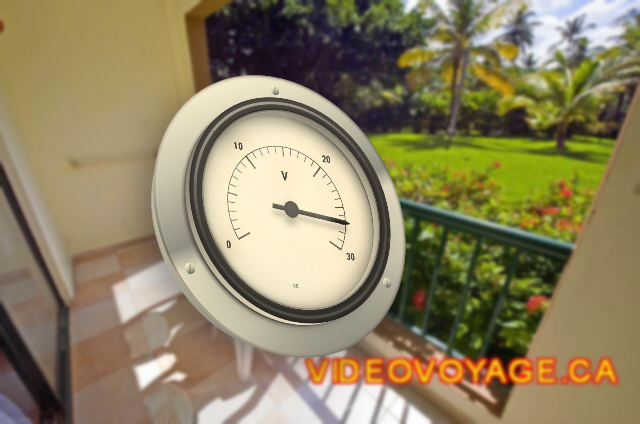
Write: 27 V
